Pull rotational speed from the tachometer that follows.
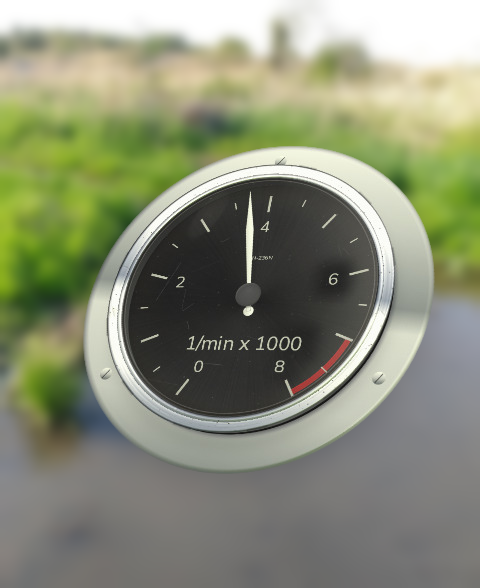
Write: 3750 rpm
